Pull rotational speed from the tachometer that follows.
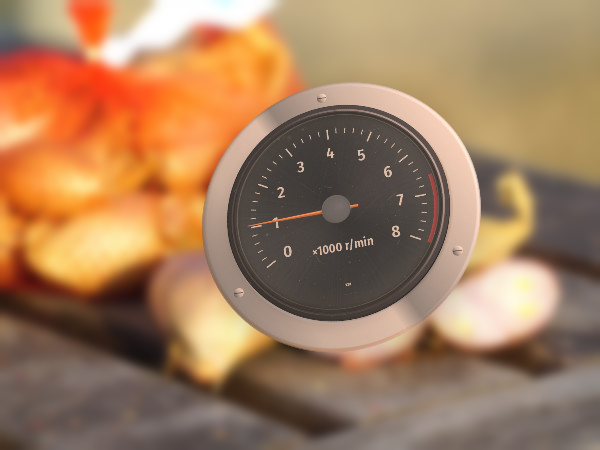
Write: 1000 rpm
